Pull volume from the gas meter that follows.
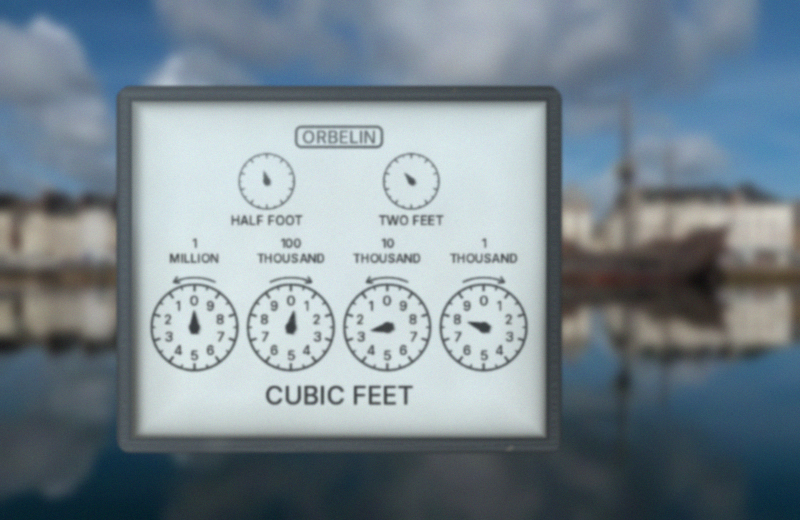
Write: 2800 ft³
